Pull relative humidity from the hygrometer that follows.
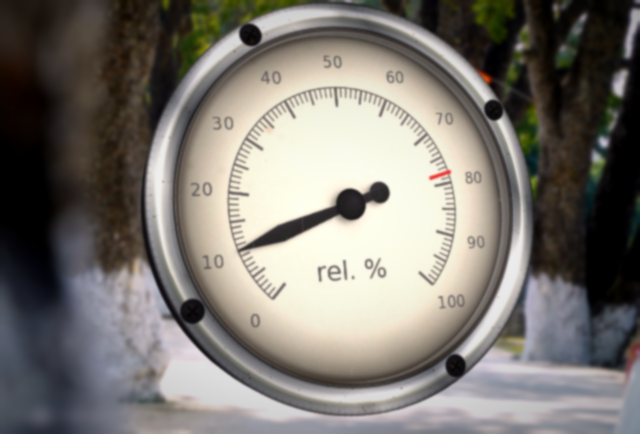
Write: 10 %
